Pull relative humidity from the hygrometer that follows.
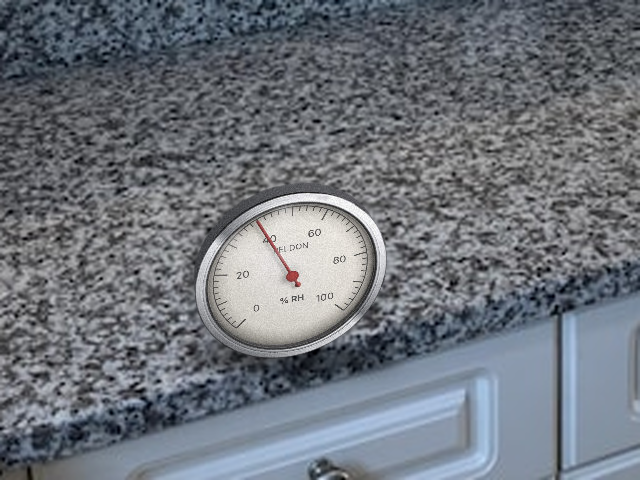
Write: 40 %
